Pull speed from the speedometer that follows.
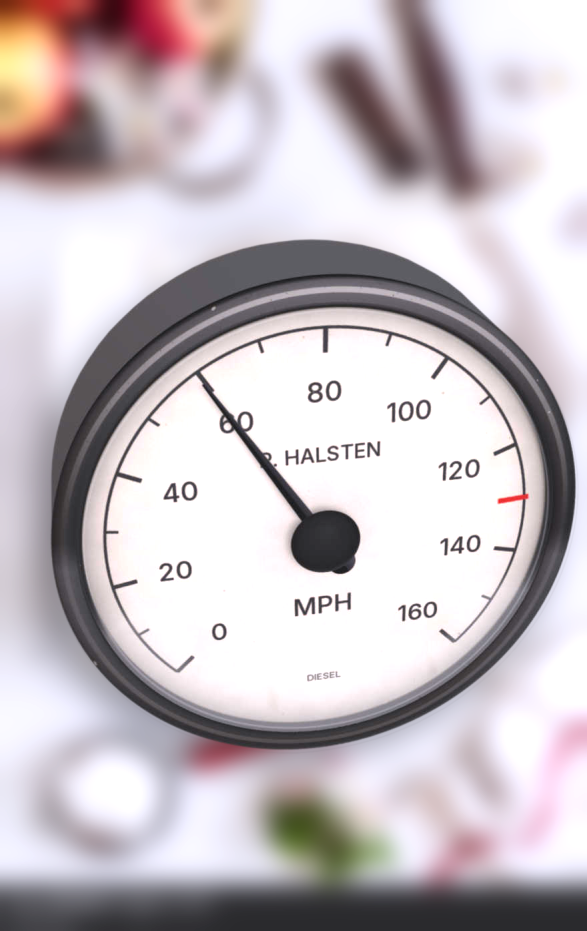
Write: 60 mph
